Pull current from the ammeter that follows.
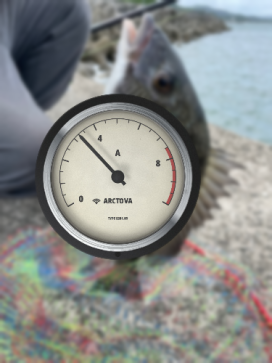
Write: 3.25 A
